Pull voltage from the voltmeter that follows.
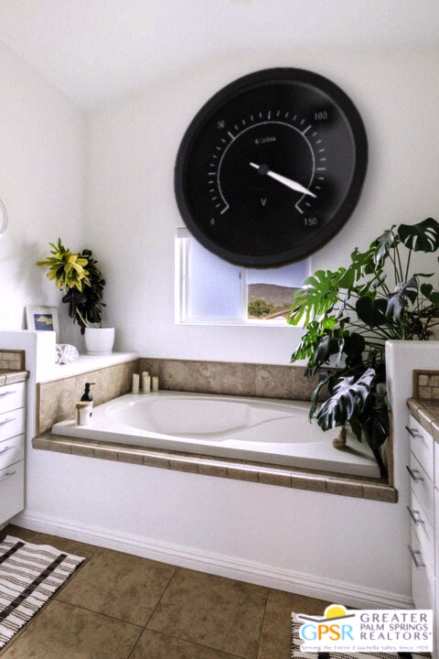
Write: 140 V
